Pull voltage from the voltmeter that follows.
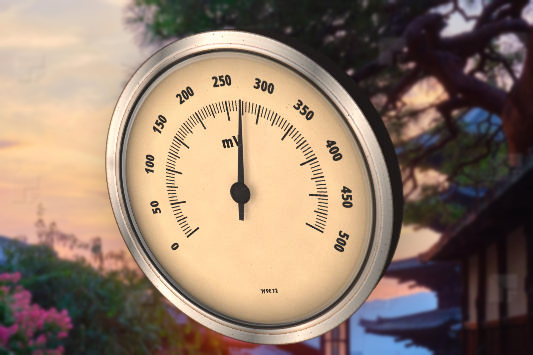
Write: 275 mV
